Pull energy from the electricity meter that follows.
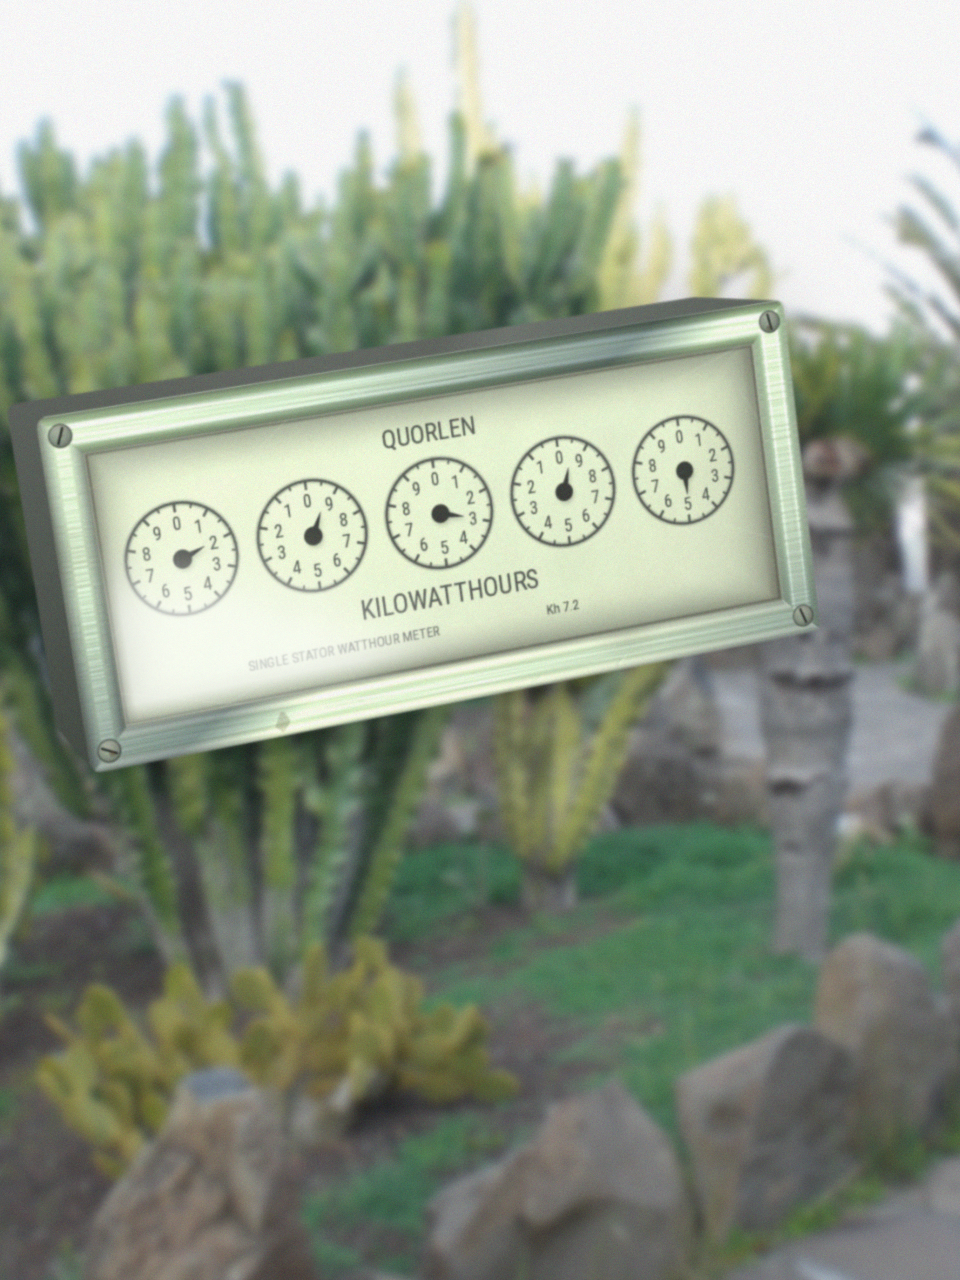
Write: 19295 kWh
